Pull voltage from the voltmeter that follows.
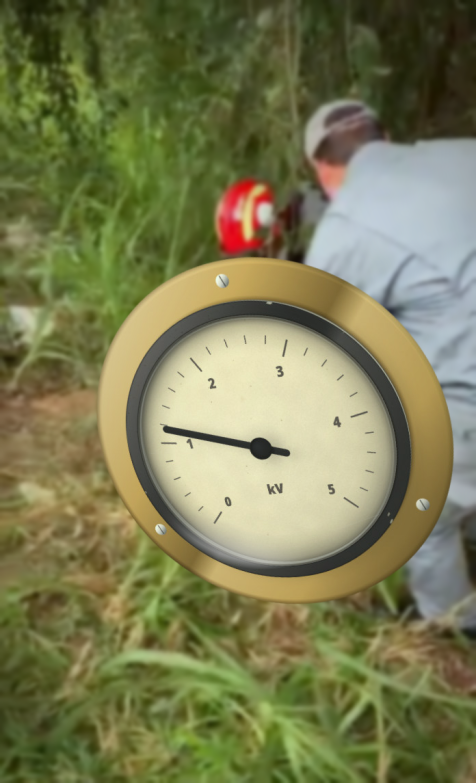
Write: 1.2 kV
